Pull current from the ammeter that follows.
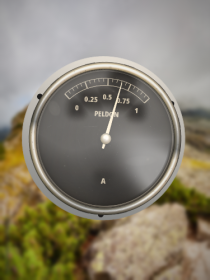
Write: 0.65 A
